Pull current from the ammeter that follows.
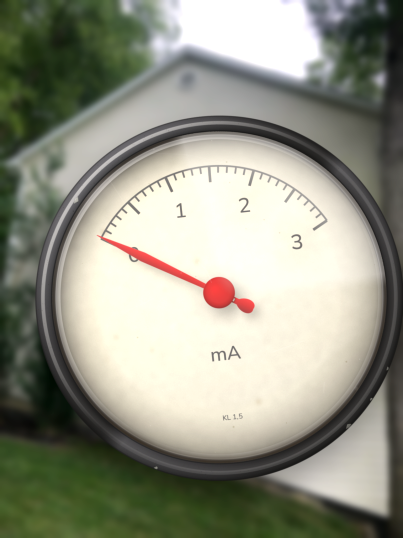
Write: 0 mA
